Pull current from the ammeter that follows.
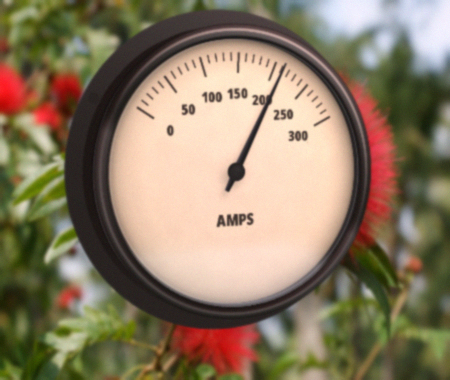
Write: 210 A
